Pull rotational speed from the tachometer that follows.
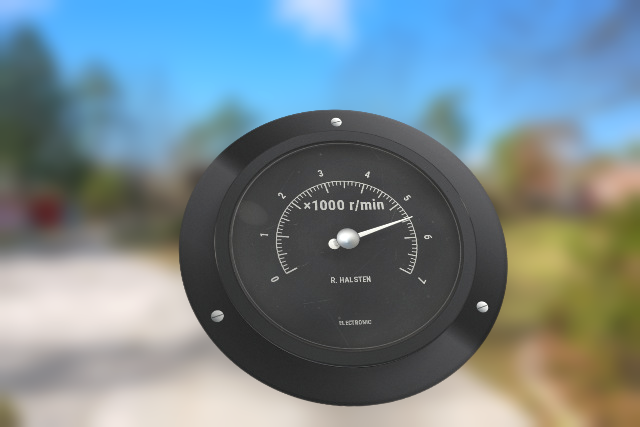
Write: 5500 rpm
